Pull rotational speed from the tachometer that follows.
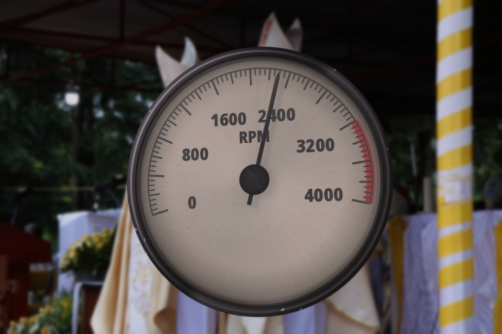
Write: 2300 rpm
